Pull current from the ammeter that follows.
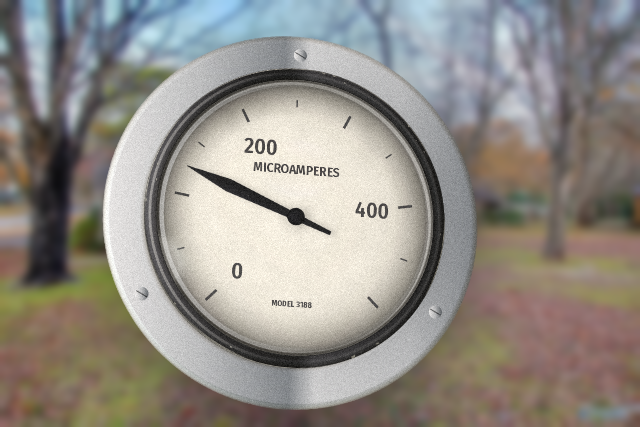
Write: 125 µA
